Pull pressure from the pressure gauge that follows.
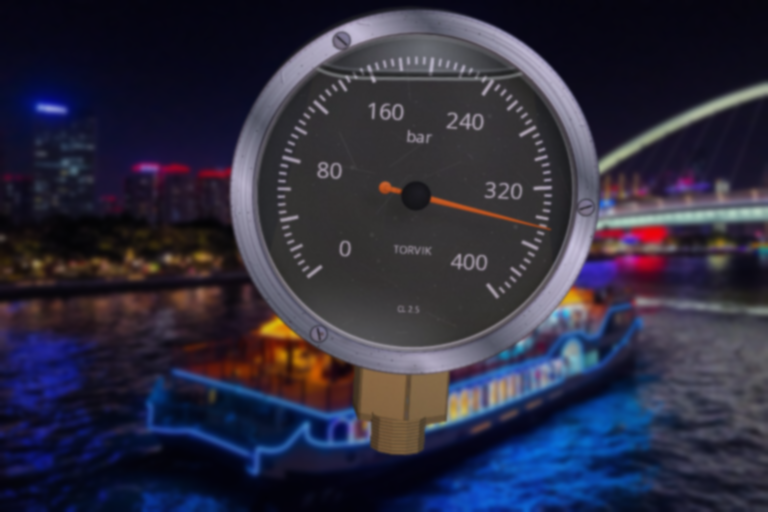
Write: 345 bar
